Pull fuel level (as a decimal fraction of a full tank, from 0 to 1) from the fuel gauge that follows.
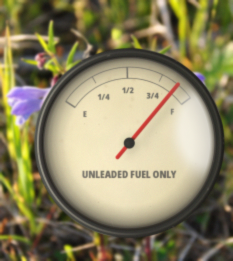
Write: 0.875
